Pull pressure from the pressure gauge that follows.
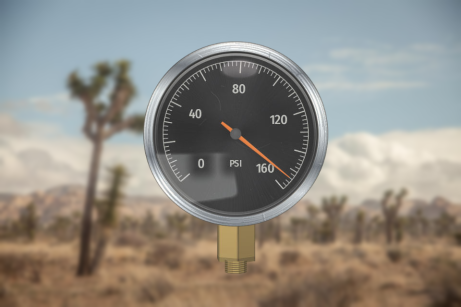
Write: 154 psi
